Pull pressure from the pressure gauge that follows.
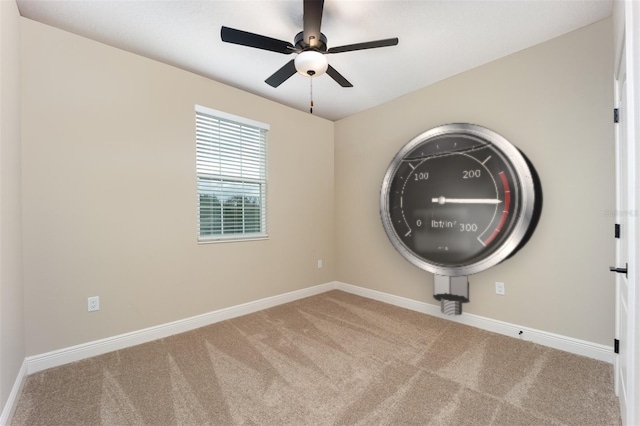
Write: 250 psi
